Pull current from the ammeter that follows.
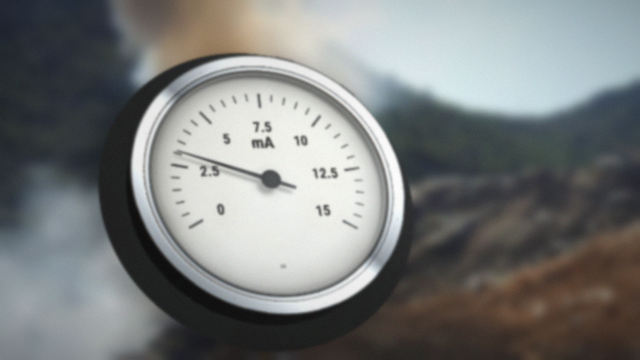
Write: 3 mA
